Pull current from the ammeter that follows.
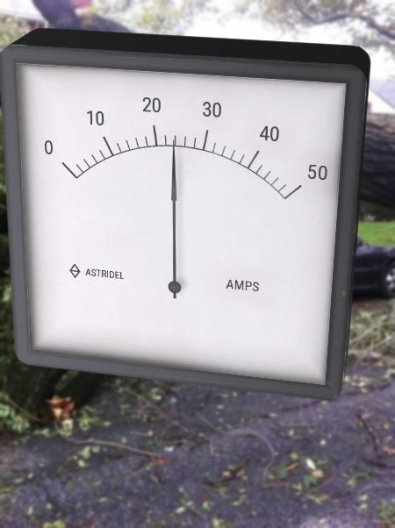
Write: 24 A
